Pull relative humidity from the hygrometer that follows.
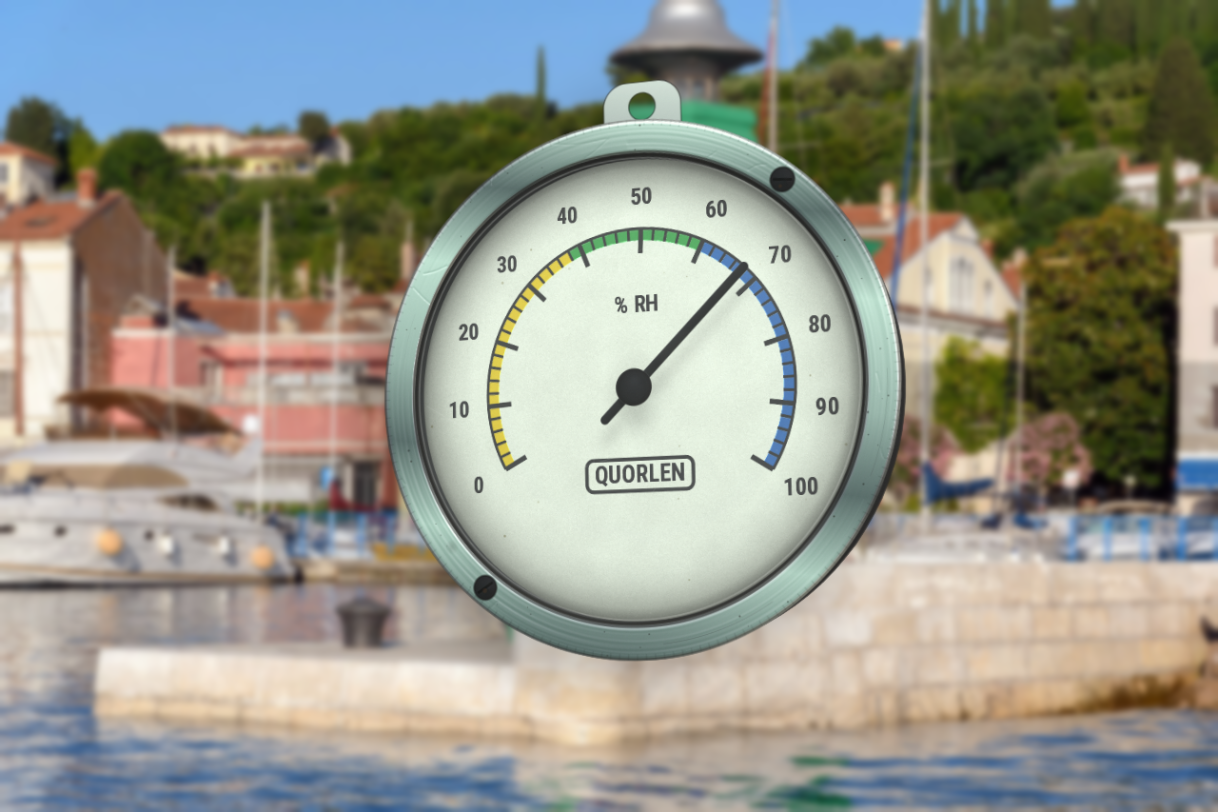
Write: 68 %
